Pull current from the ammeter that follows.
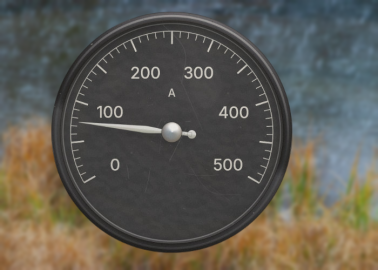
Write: 75 A
